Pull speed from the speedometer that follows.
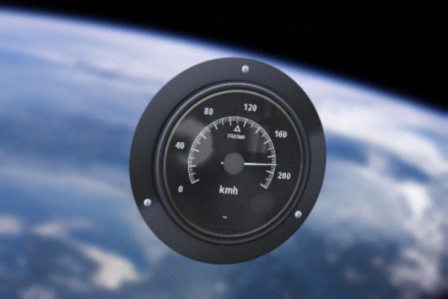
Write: 190 km/h
